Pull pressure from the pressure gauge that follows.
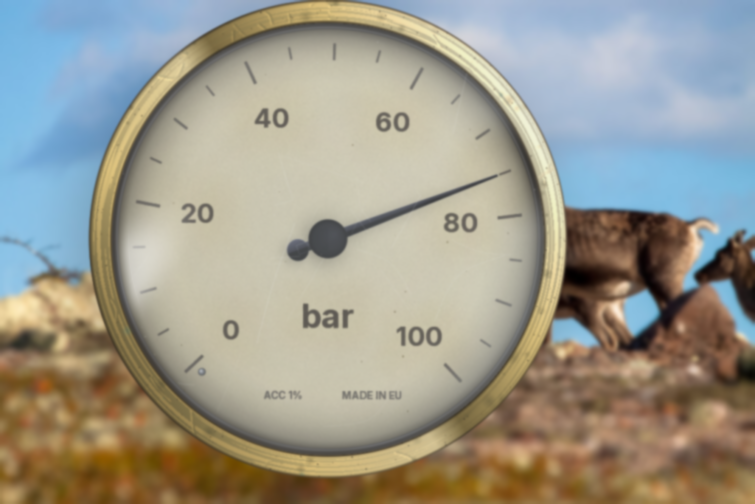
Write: 75 bar
